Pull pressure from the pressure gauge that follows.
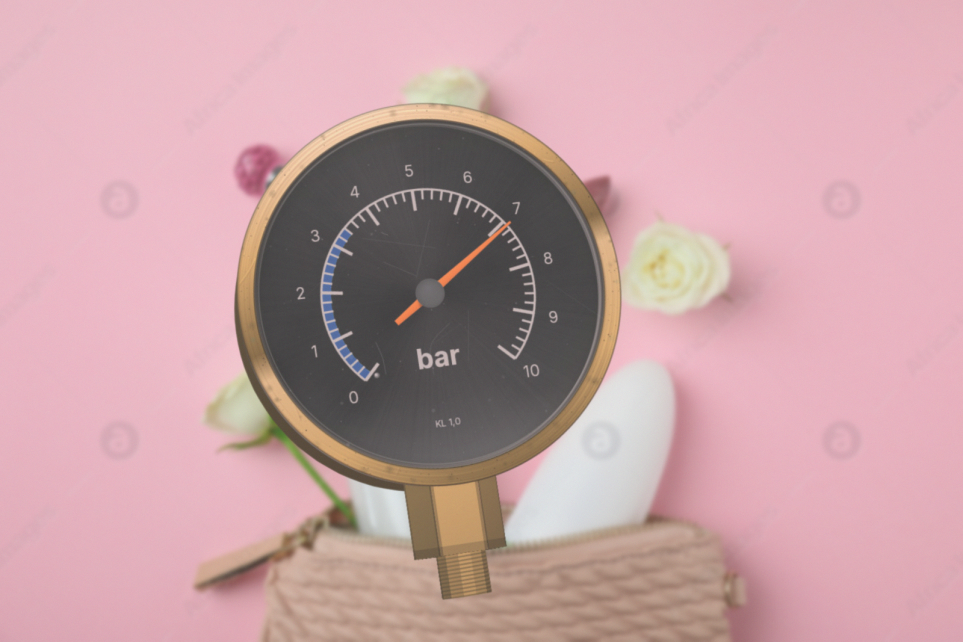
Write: 7.1 bar
